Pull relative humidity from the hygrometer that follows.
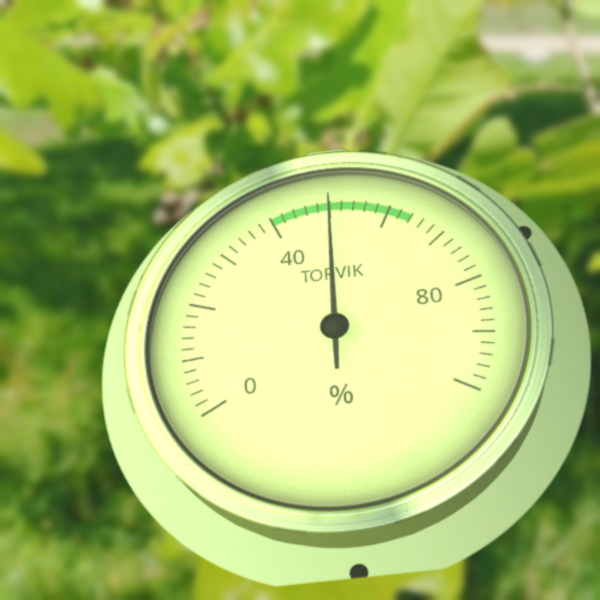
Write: 50 %
